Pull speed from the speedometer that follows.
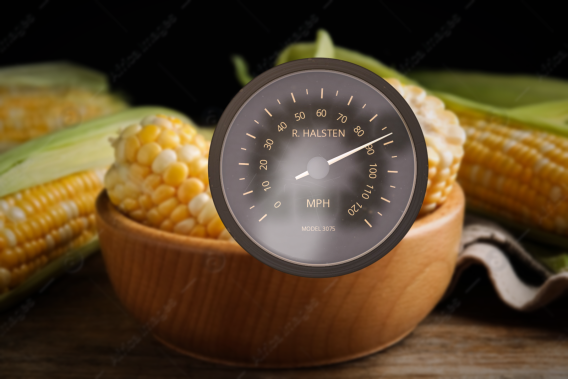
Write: 87.5 mph
